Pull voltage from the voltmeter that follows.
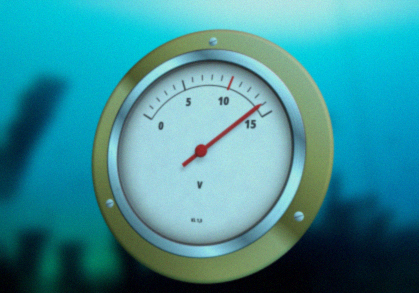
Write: 14 V
